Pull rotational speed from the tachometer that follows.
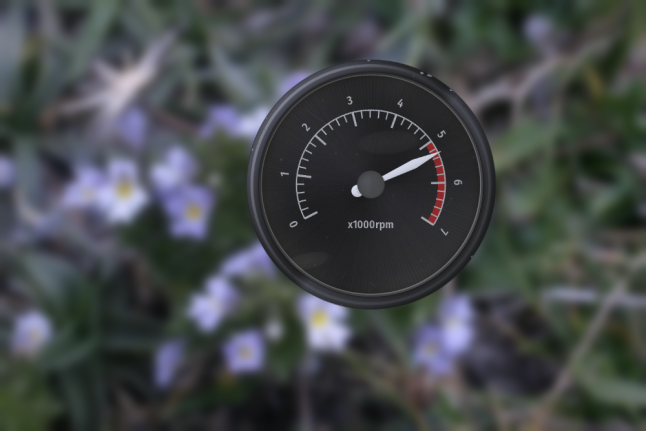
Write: 5300 rpm
